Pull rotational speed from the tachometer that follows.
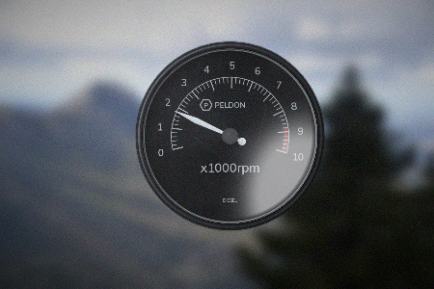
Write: 1800 rpm
